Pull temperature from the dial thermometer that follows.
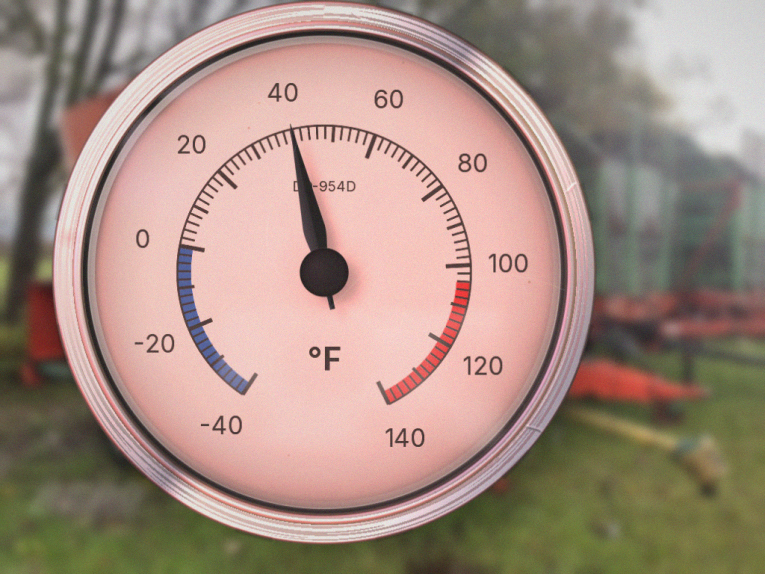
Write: 40 °F
